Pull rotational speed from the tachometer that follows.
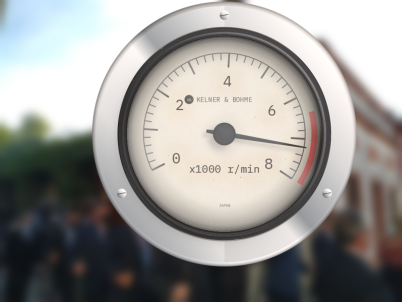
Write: 7200 rpm
